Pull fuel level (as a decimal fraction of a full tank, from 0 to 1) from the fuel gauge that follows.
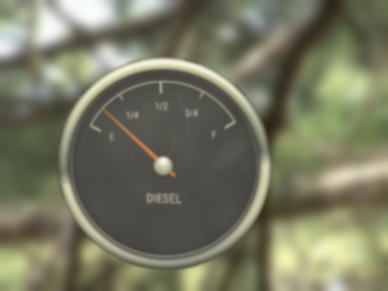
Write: 0.125
